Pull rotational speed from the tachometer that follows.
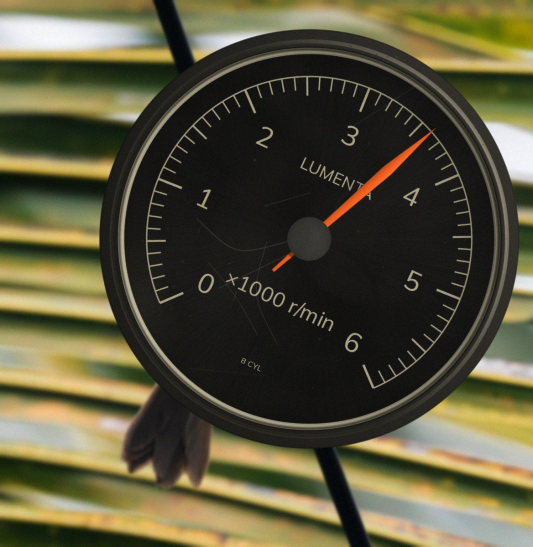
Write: 3600 rpm
